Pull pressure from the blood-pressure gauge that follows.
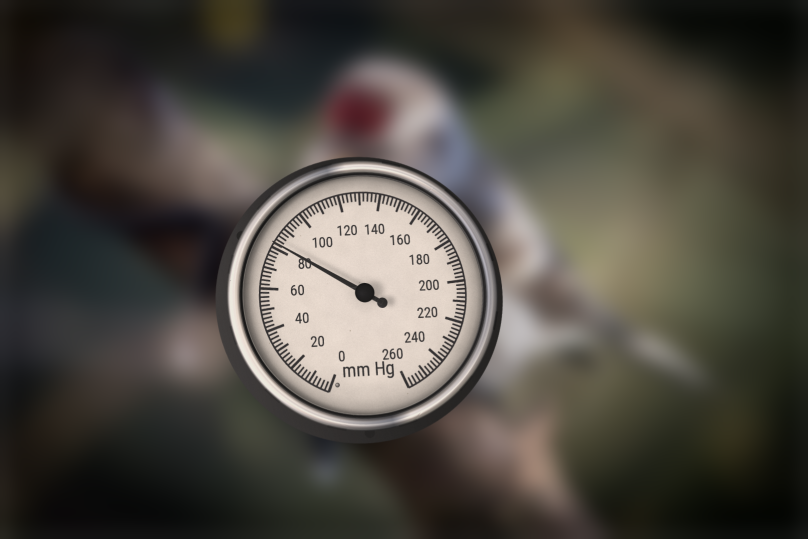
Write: 82 mmHg
